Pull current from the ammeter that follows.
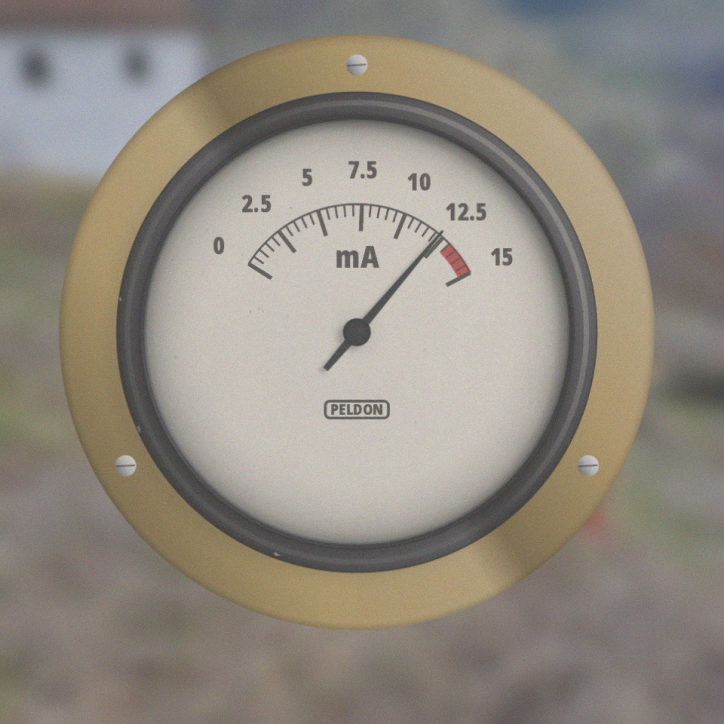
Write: 12.25 mA
